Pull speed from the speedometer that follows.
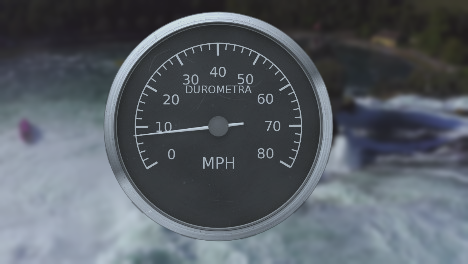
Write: 8 mph
